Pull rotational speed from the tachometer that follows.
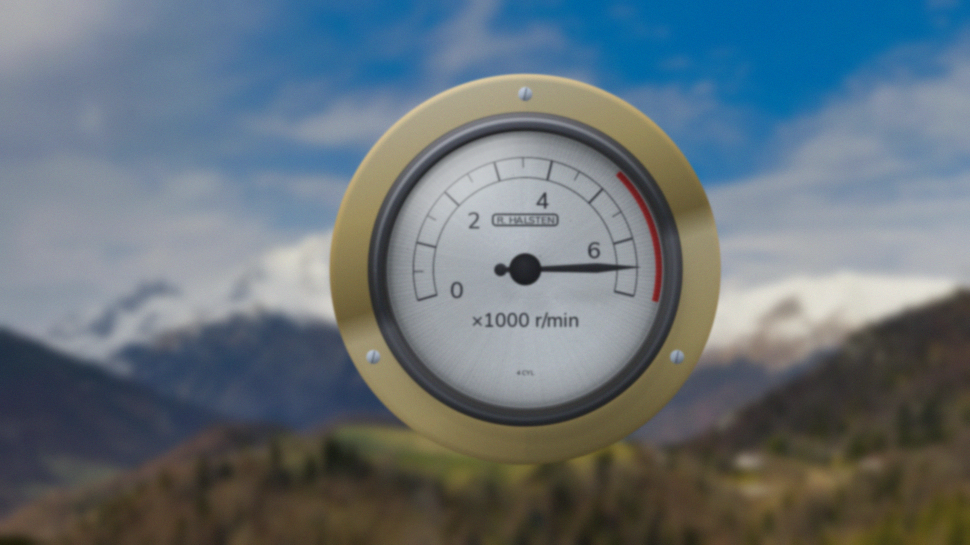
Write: 6500 rpm
